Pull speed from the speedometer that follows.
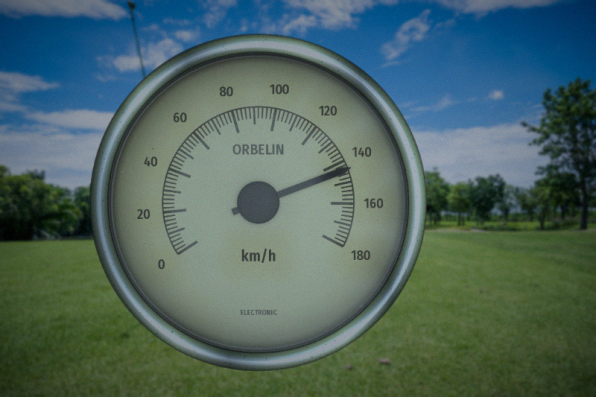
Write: 144 km/h
